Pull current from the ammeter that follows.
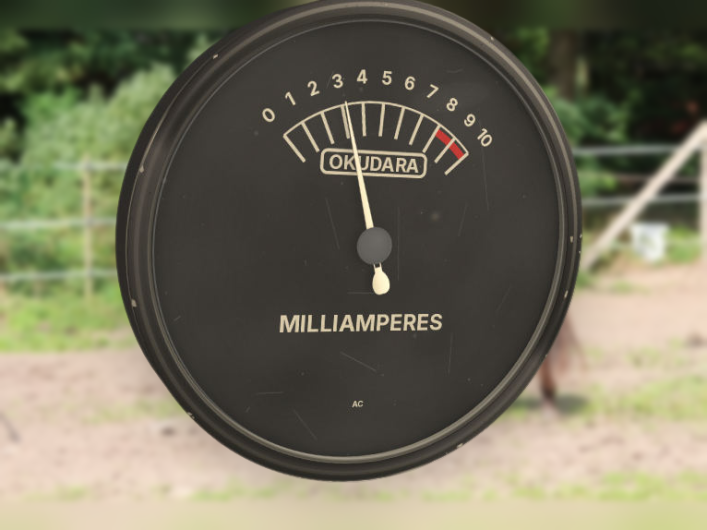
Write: 3 mA
